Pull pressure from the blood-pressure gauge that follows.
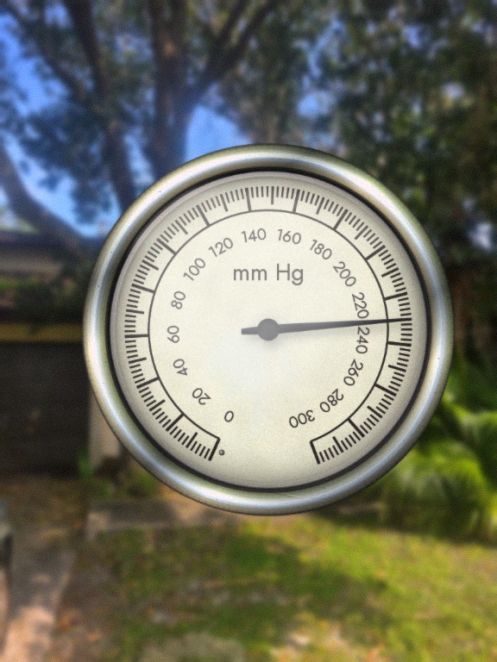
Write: 230 mmHg
